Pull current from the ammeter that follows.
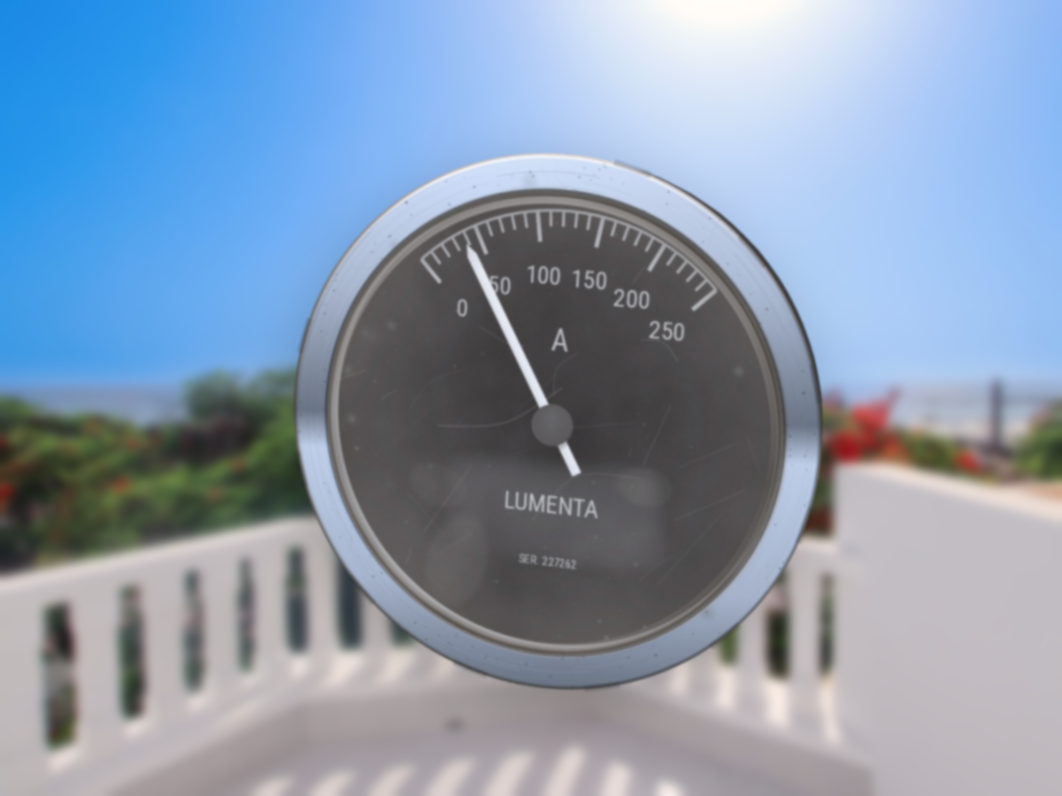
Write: 40 A
